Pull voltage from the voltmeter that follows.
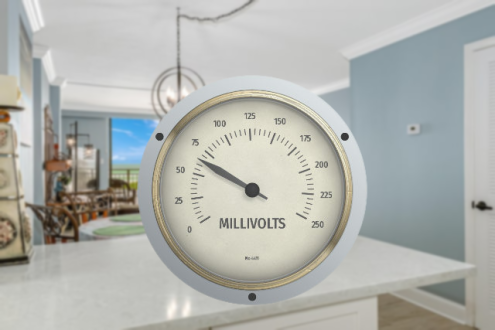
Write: 65 mV
